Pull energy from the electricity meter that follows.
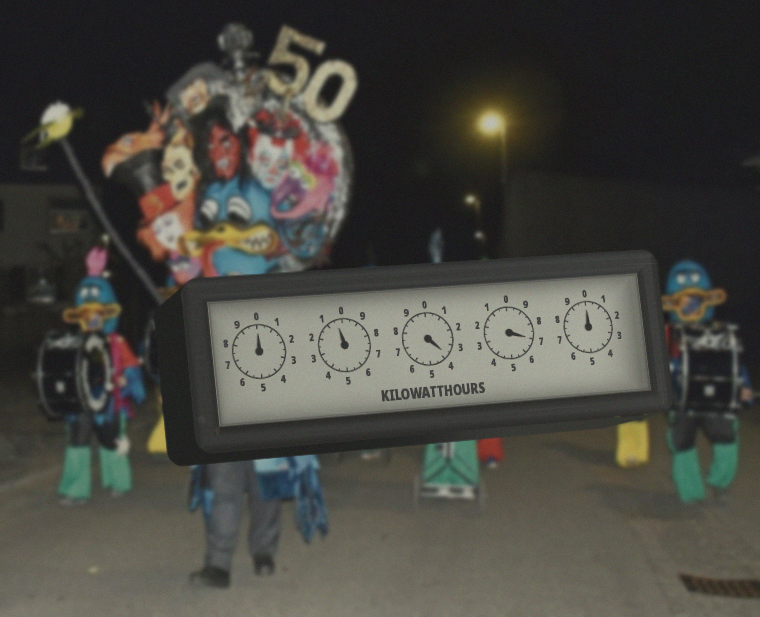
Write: 370 kWh
